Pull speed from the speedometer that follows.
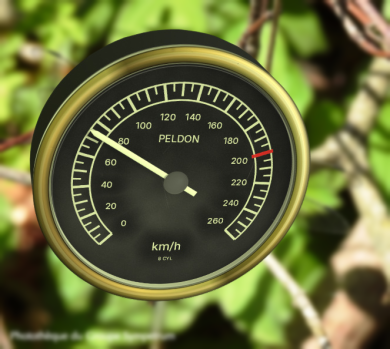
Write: 75 km/h
